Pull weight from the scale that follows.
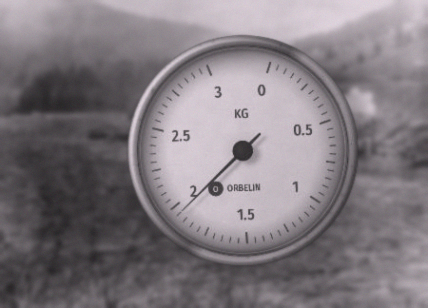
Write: 1.95 kg
